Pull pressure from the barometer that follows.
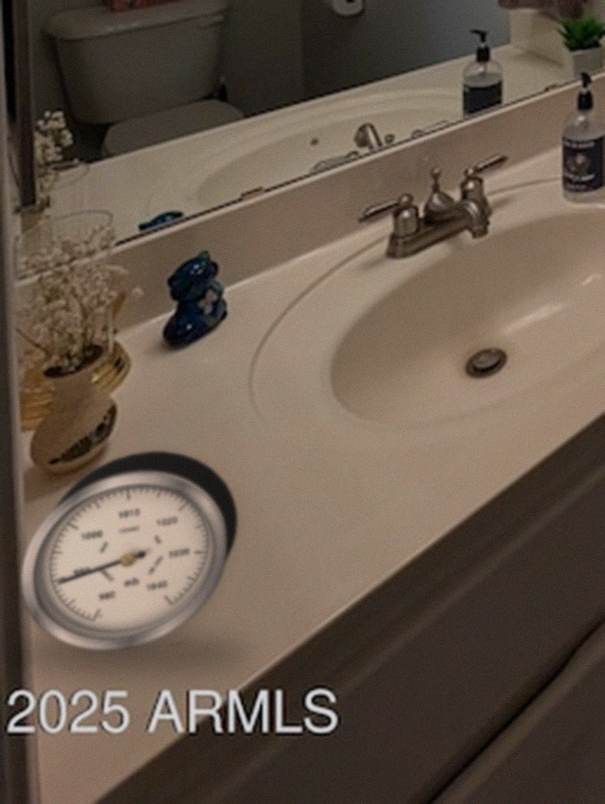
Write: 990 mbar
